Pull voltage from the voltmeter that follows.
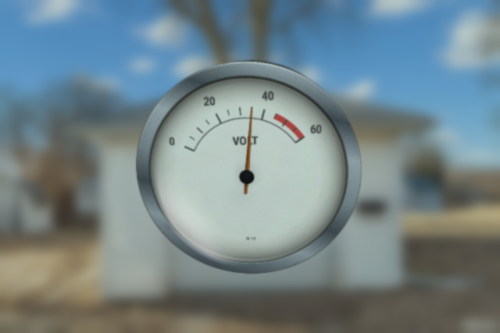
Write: 35 V
